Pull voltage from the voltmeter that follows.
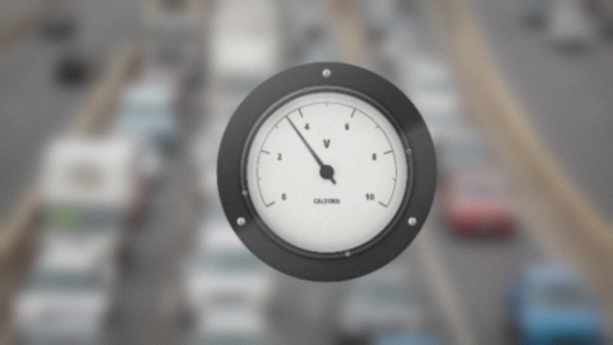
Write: 3.5 V
